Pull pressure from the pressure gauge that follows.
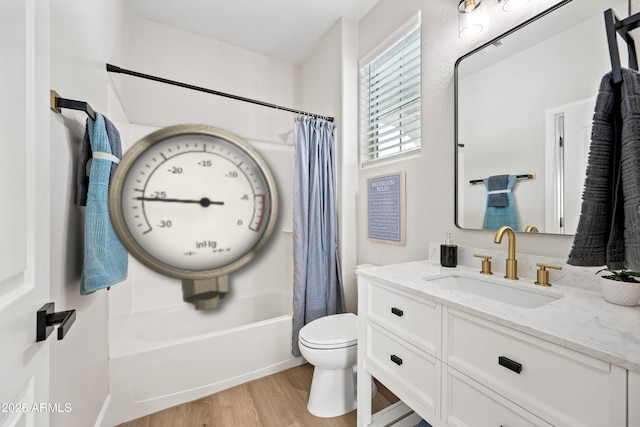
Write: -26 inHg
